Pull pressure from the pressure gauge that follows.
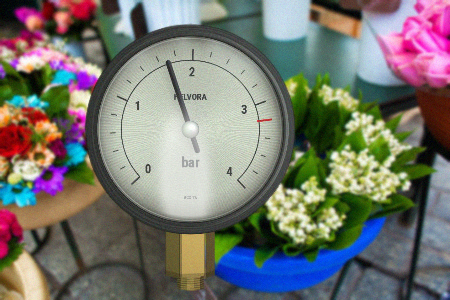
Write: 1.7 bar
